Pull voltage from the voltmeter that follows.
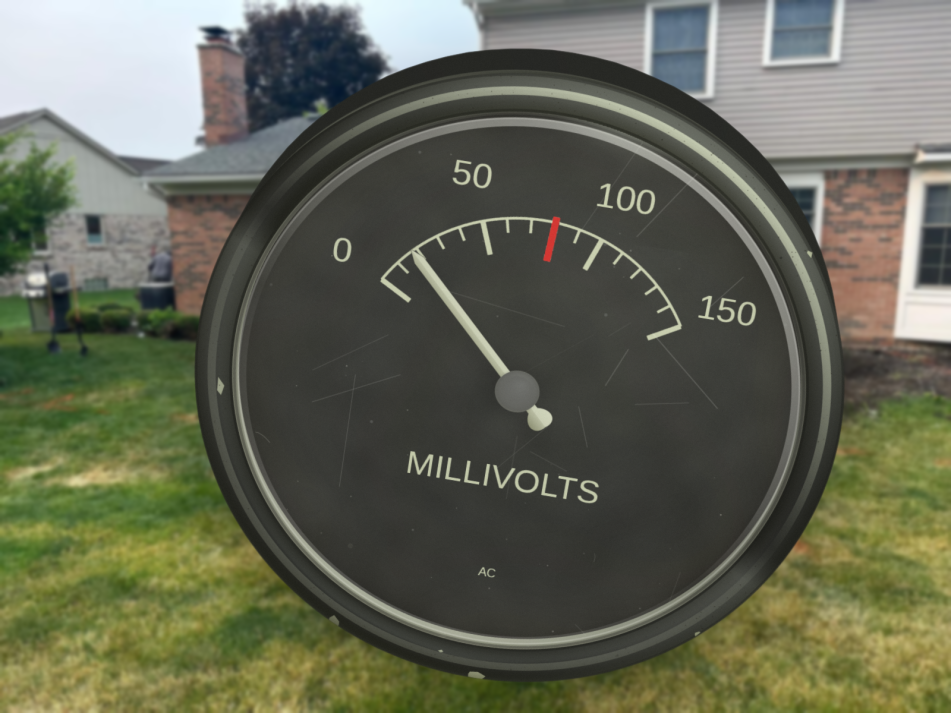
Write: 20 mV
